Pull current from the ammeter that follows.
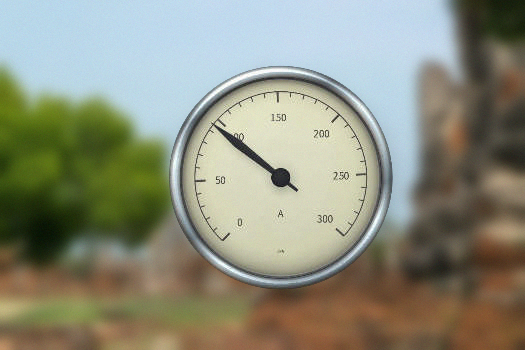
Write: 95 A
